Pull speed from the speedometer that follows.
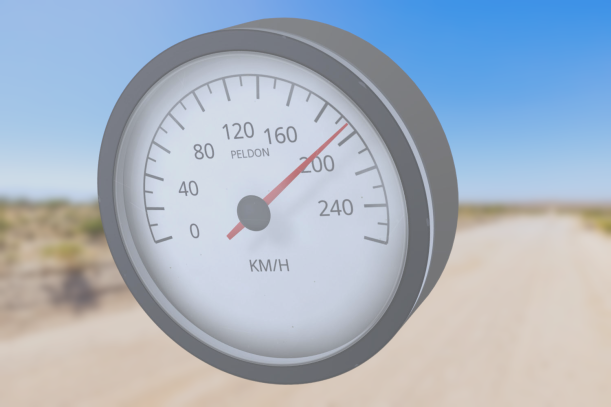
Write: 195 km/h
